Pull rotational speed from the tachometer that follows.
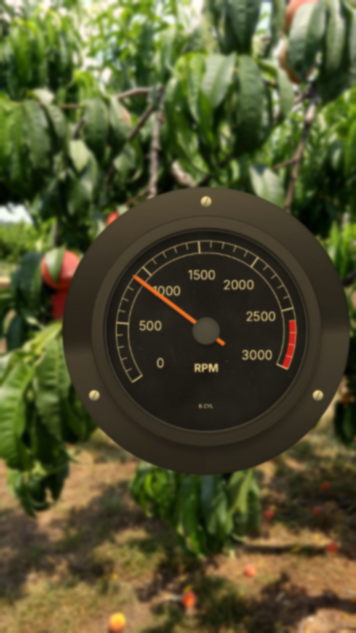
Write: 900 rpm
